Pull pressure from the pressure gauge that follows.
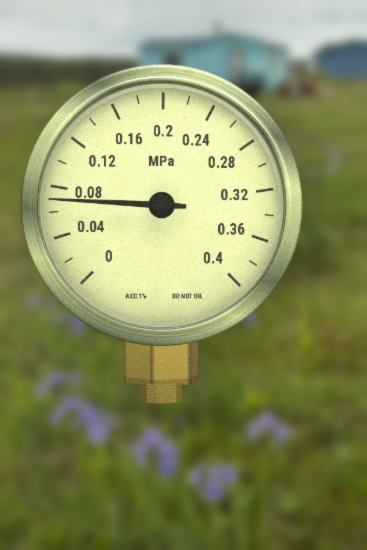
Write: 0.07 MPa
